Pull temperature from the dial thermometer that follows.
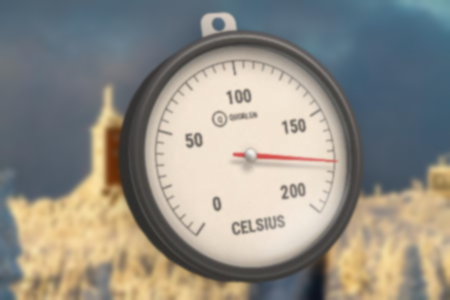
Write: 175 °C
